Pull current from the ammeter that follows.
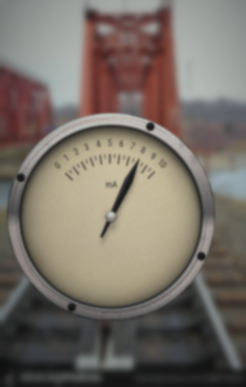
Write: 8 mA
